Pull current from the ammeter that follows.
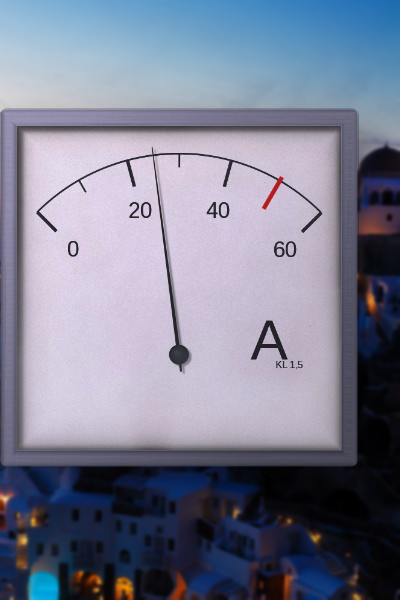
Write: 25 A
